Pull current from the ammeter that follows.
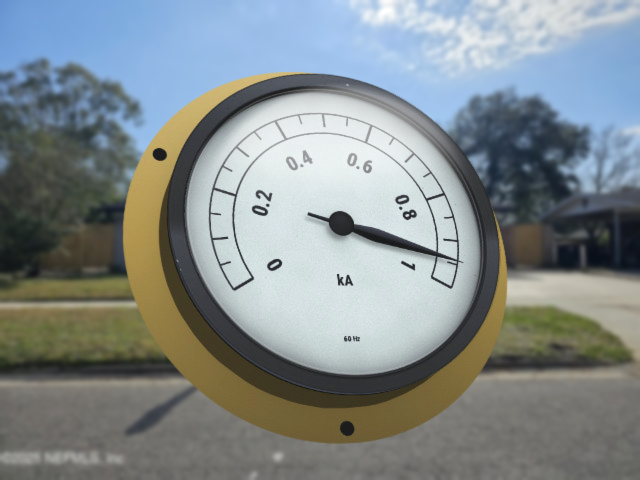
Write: 0.95 kA
